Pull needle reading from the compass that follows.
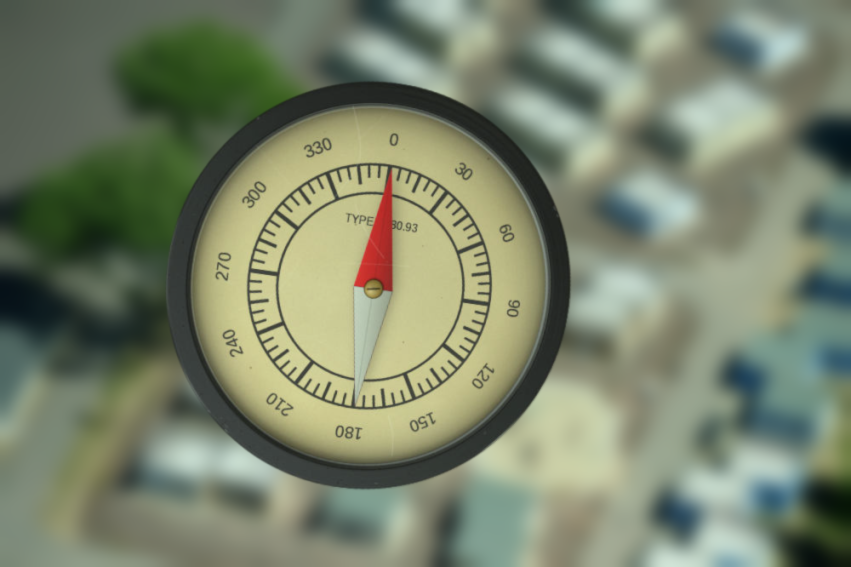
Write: 0 °
